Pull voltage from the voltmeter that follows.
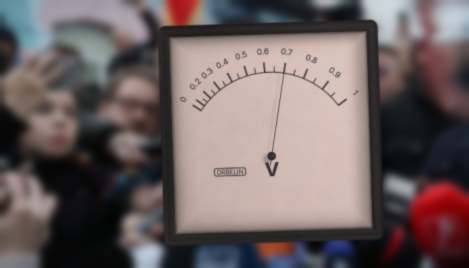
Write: 0.7 V
